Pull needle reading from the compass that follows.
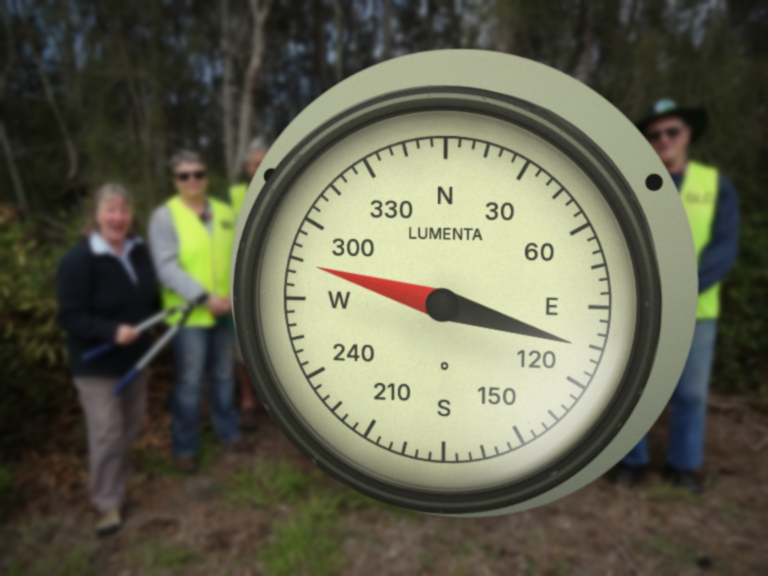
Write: 285 °
